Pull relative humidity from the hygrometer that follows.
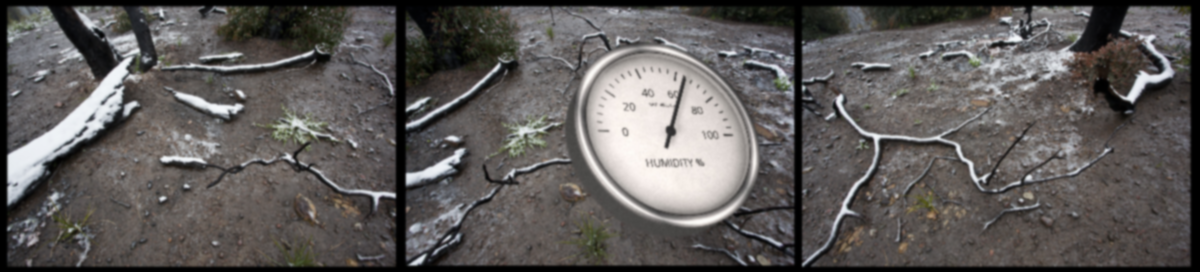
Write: 64 %
